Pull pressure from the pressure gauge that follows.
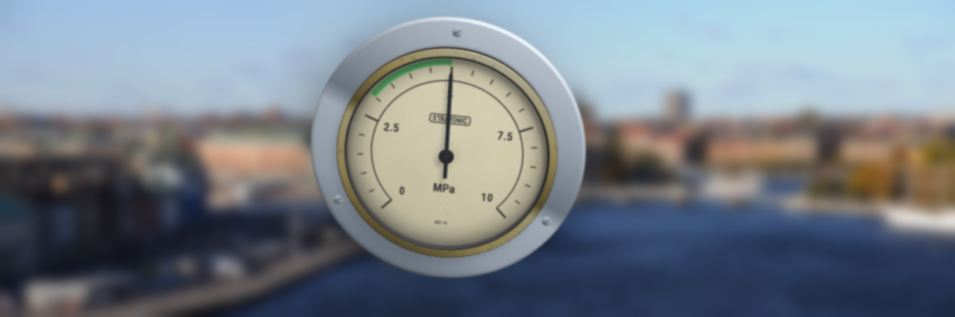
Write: 5 MPa
